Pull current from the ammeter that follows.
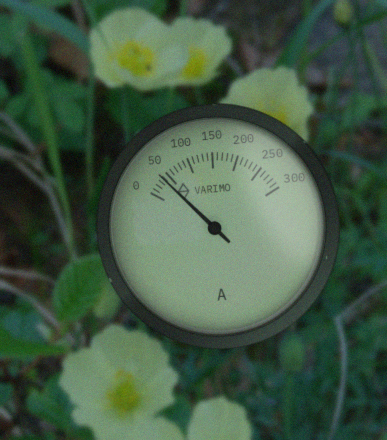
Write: 40 A
